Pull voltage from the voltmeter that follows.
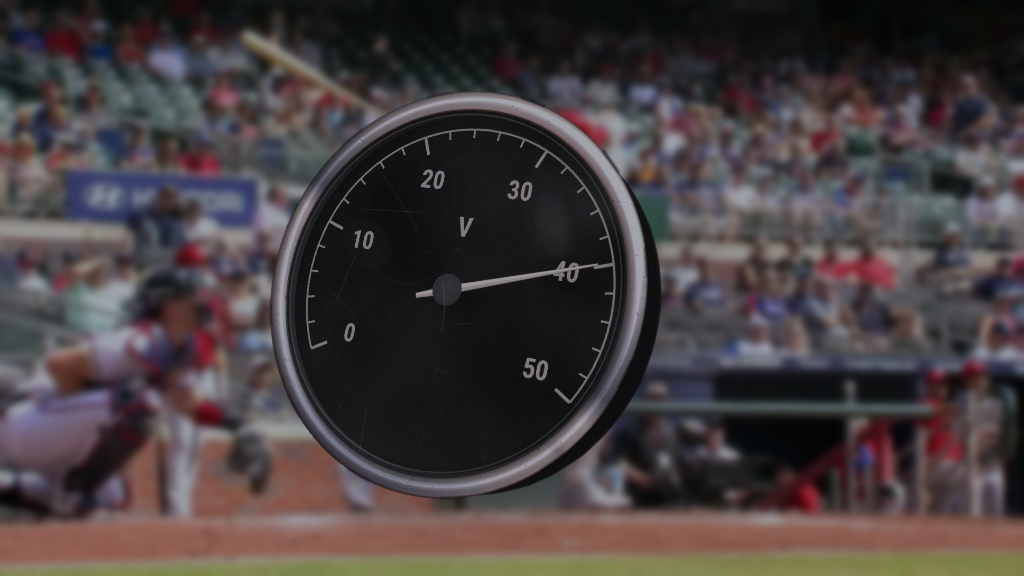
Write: 40 V
